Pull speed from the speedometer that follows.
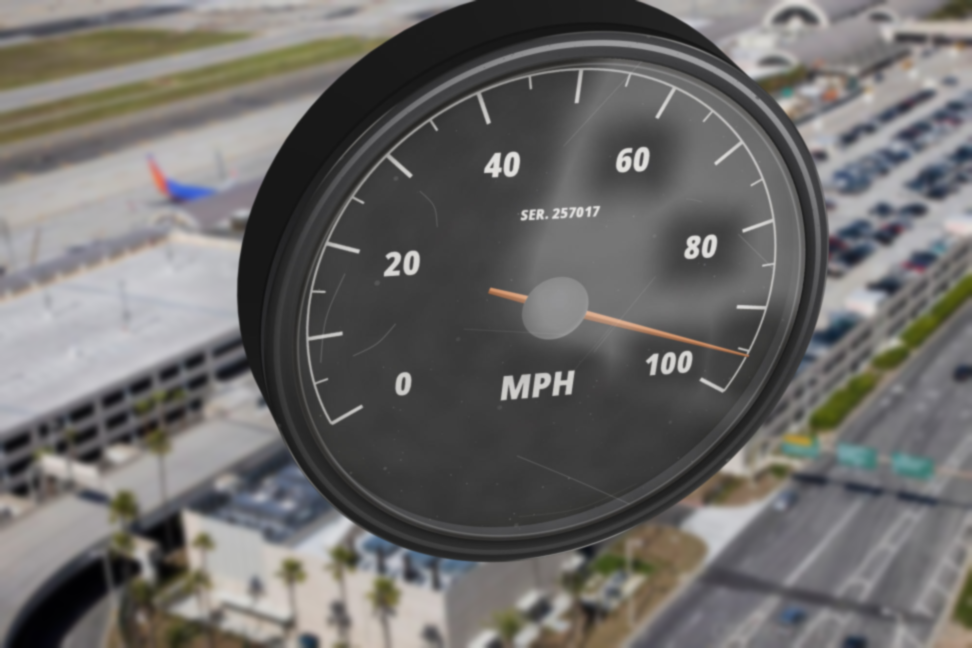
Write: 95 mph
